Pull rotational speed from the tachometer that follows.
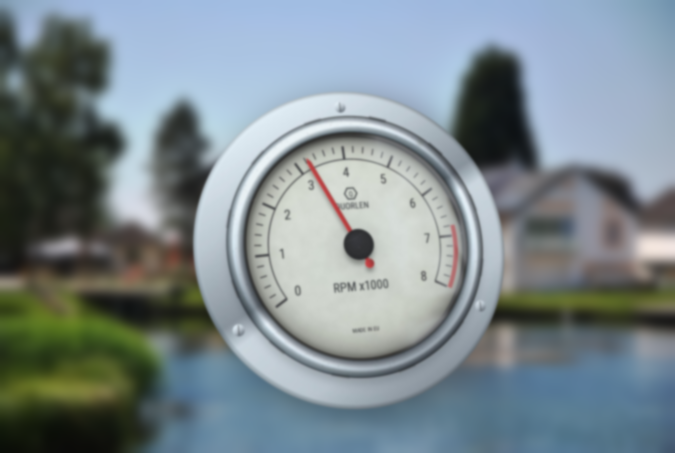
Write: 3200 rpm
